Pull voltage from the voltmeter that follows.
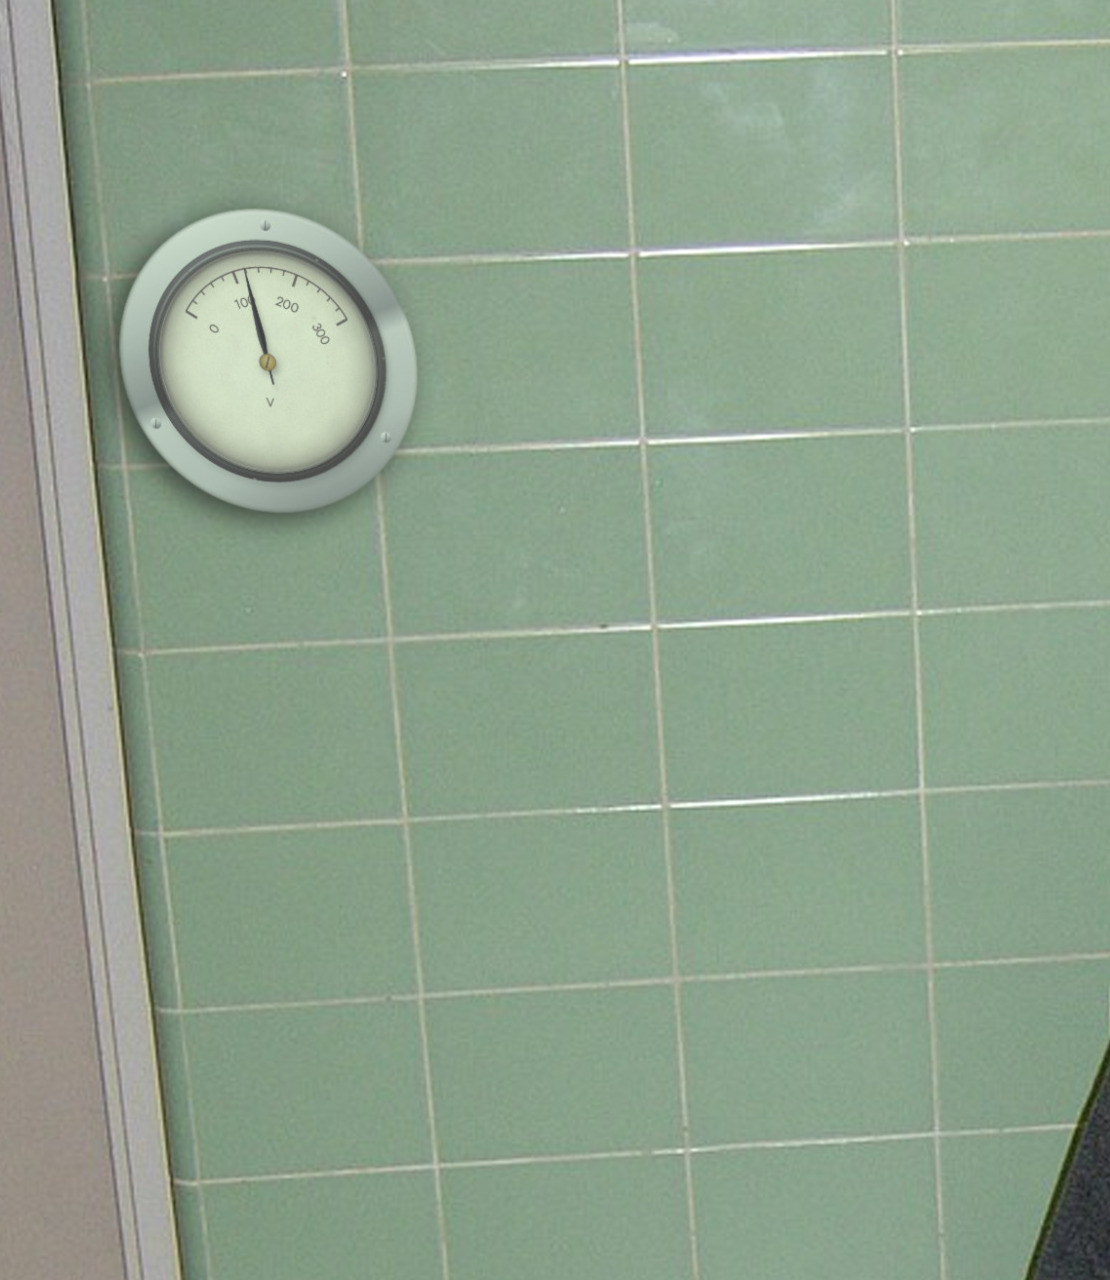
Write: 120 V
